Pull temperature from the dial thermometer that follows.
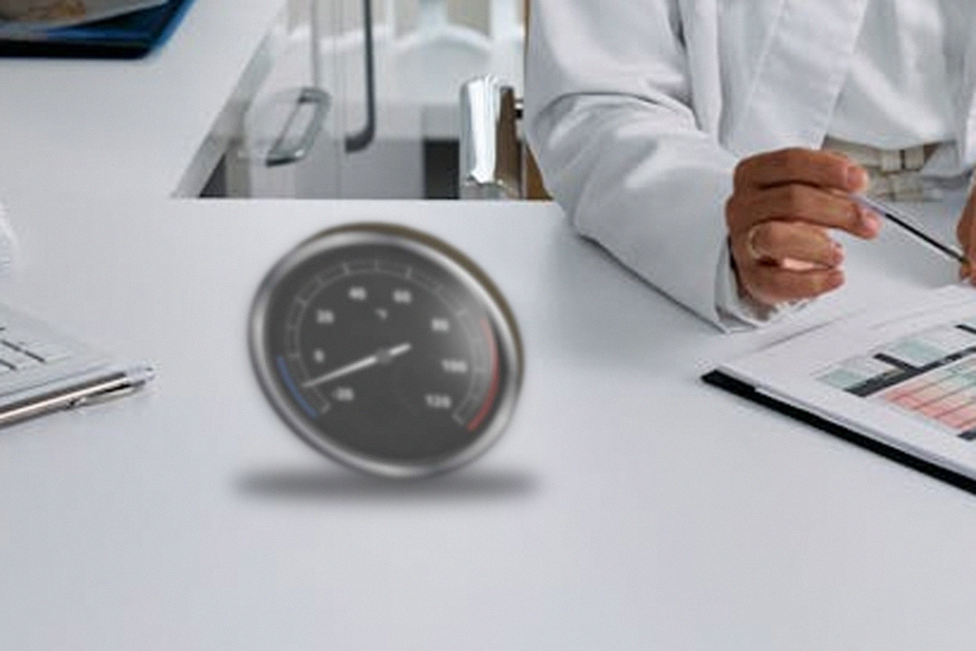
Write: -10 °F
